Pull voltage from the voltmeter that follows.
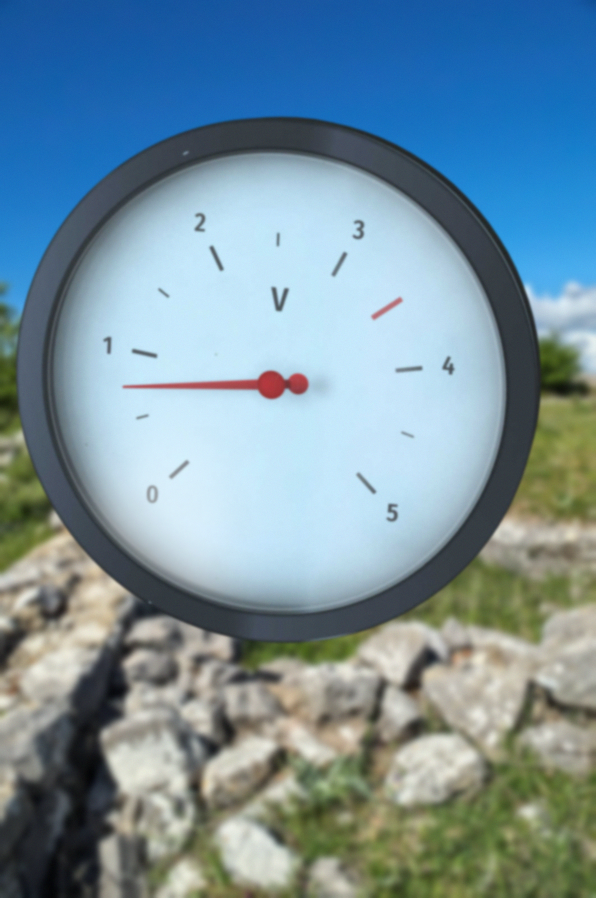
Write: 0.75 V
